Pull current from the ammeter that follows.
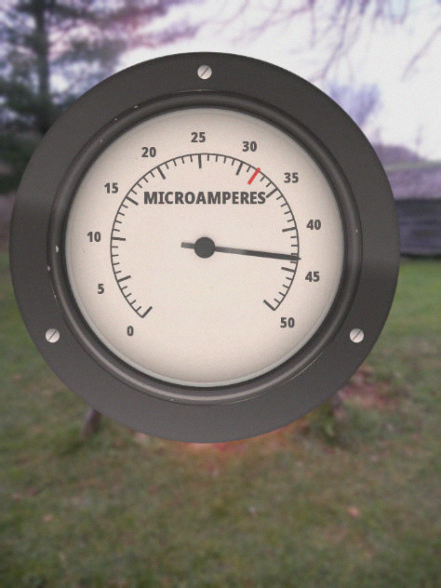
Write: 43.5 µA
